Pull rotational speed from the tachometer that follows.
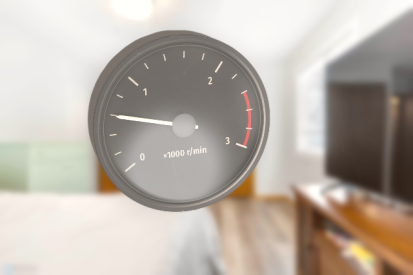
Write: 600 rpm
